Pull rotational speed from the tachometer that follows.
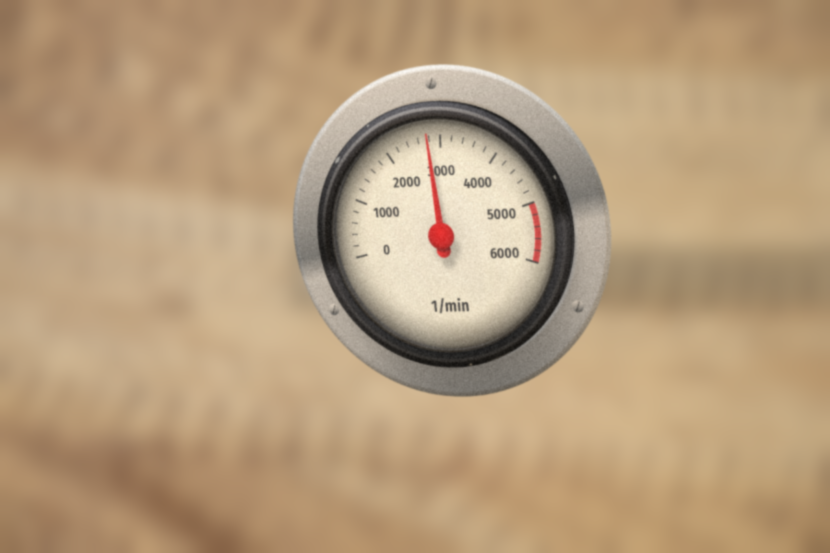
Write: 2800 rpm
